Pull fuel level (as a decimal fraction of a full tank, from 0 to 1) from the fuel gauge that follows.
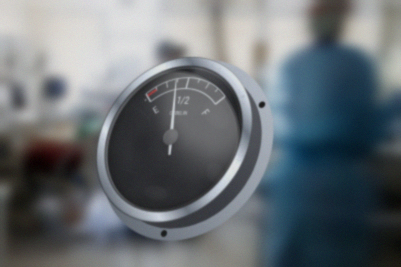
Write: 0.375
